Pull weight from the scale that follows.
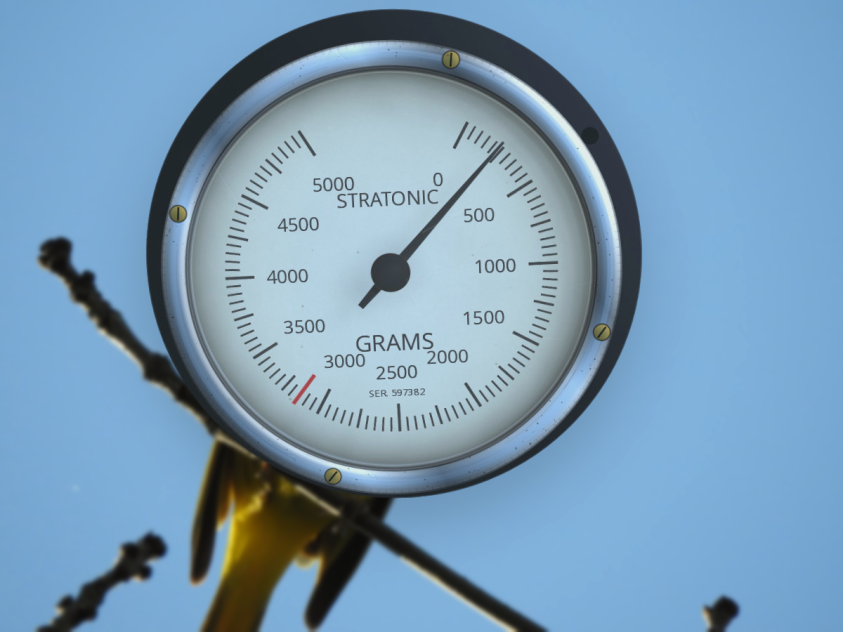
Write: 225 g
